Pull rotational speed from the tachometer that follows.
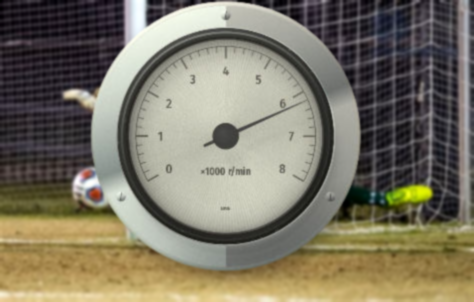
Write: 6200 rpm
